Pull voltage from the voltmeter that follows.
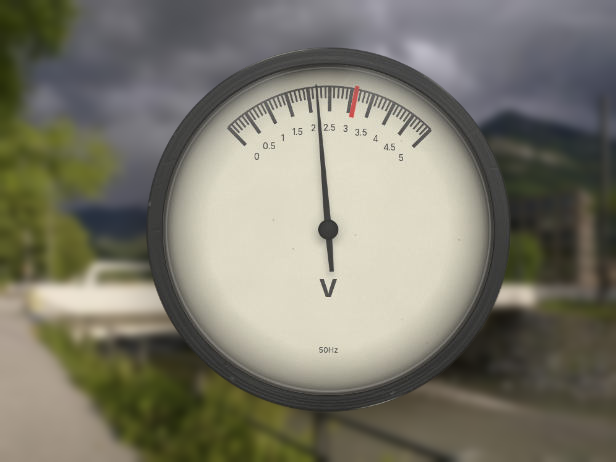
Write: 2.2 V
